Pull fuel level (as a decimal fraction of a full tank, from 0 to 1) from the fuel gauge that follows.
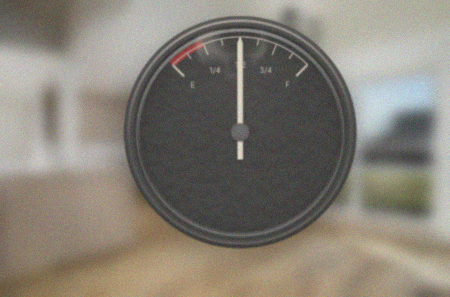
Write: 0.5
